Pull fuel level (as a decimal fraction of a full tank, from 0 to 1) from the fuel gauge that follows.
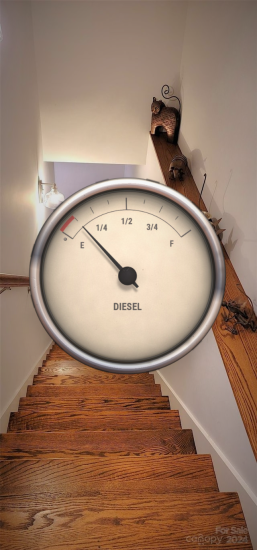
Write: 0.125
